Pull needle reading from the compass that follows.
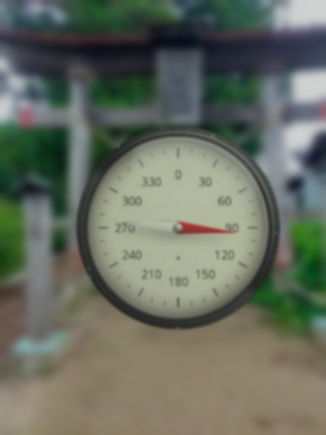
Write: 95 °
